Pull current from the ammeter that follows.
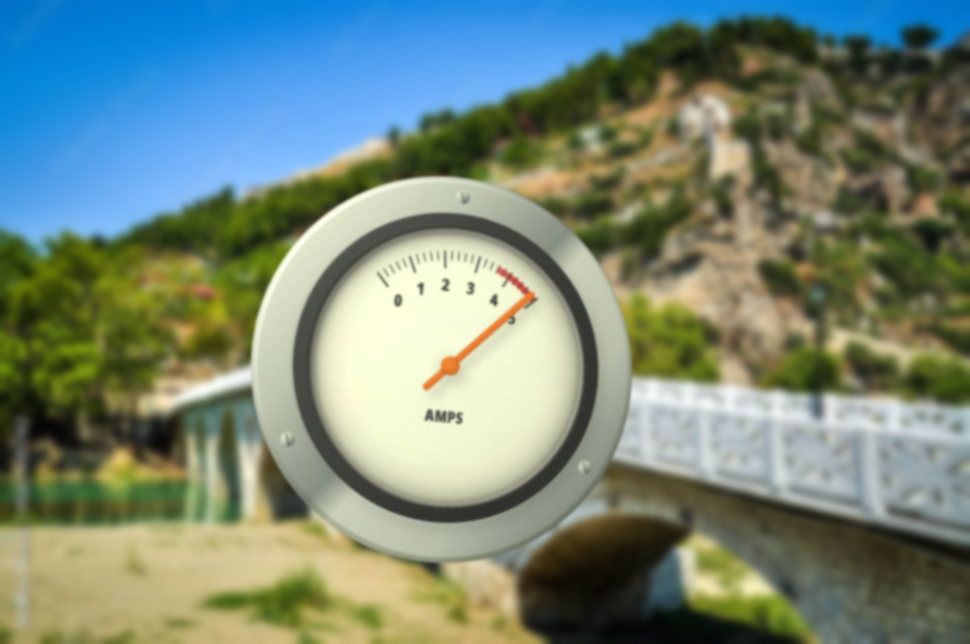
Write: 4.8 A
